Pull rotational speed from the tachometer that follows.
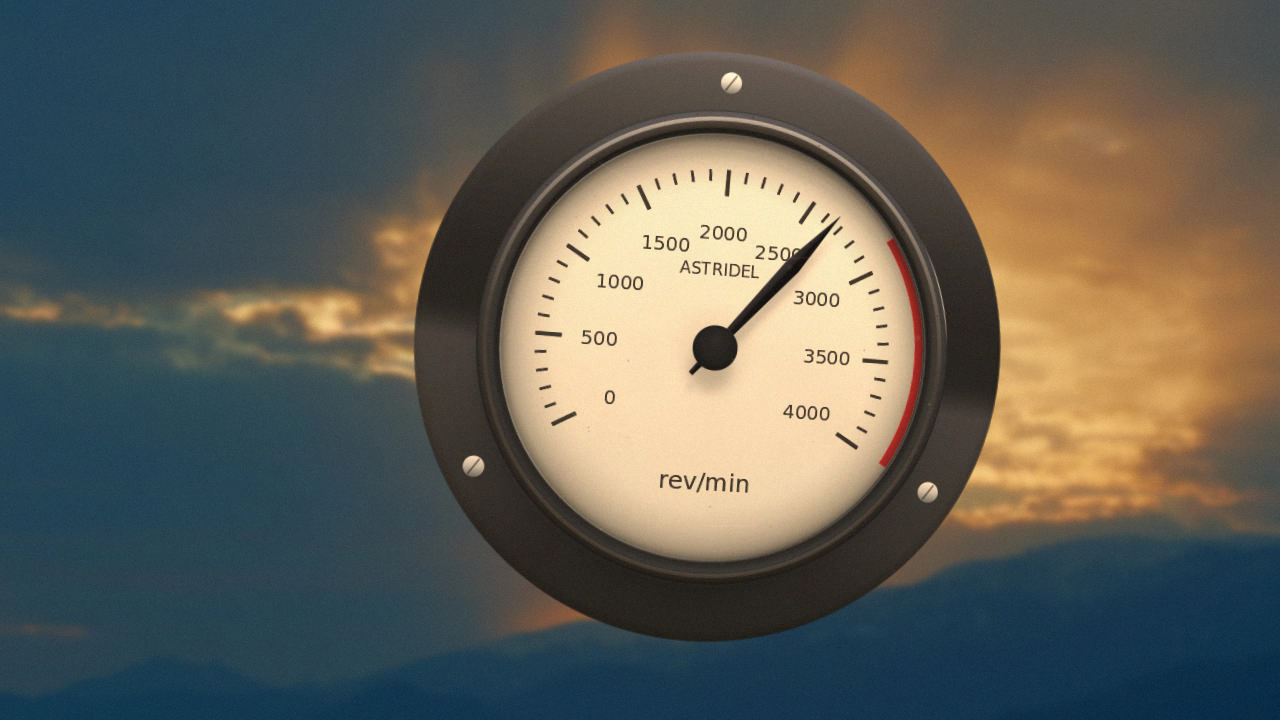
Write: 2650 rpm
